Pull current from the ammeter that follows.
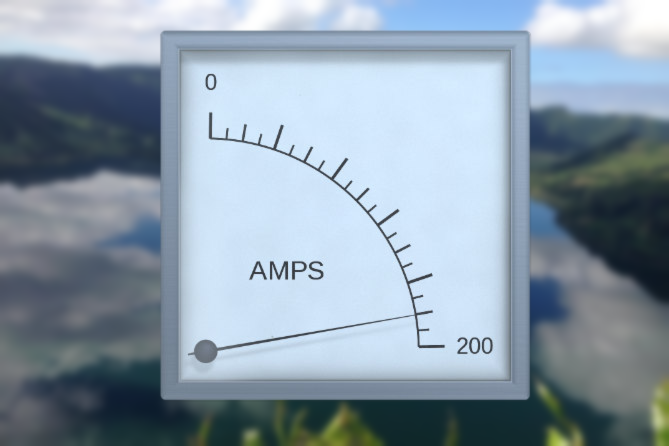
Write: 180 A
